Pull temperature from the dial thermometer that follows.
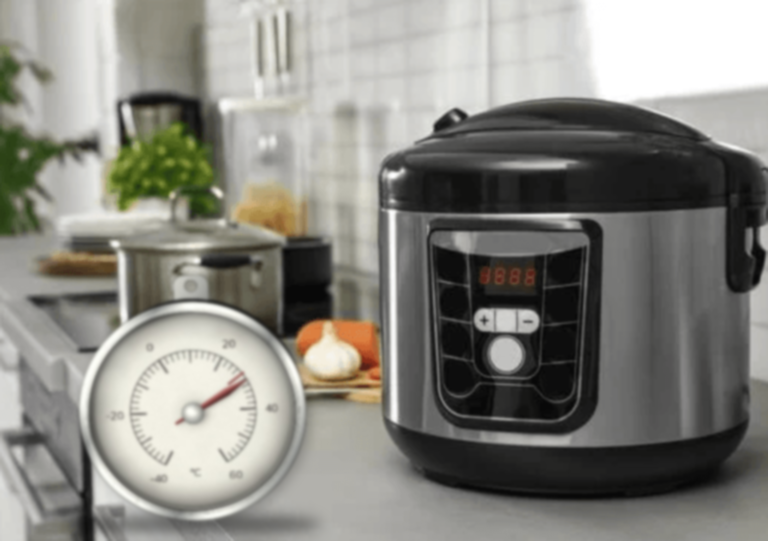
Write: 30 °C
